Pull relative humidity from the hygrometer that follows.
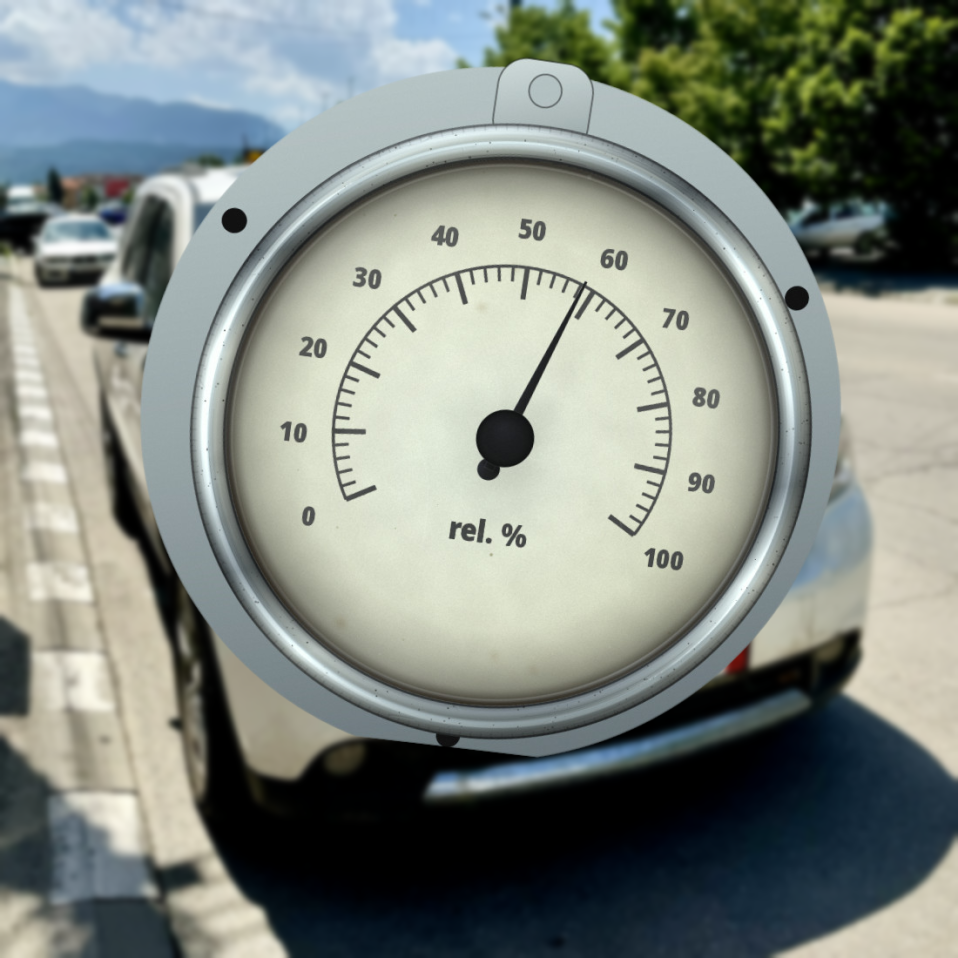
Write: 58 %
